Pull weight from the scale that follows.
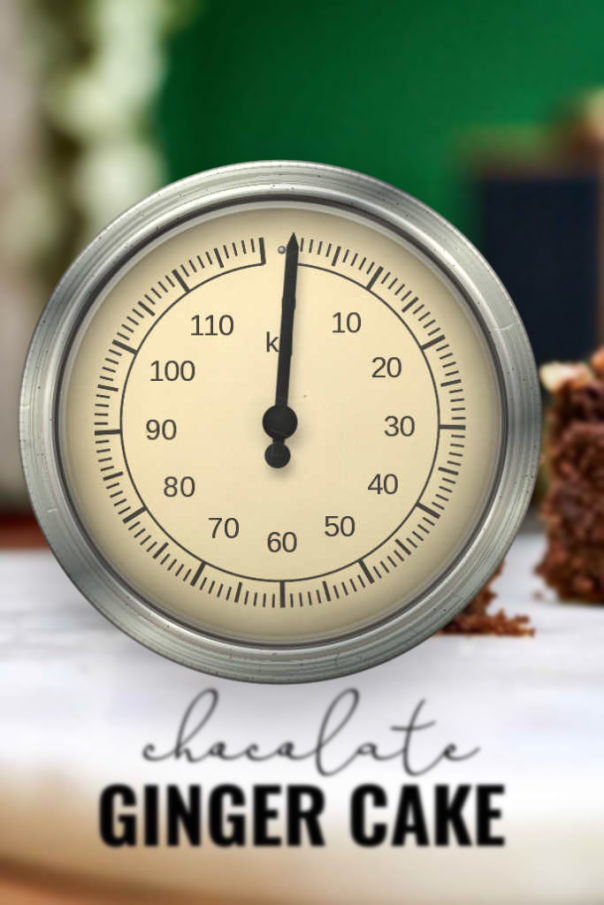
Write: 0 kg
